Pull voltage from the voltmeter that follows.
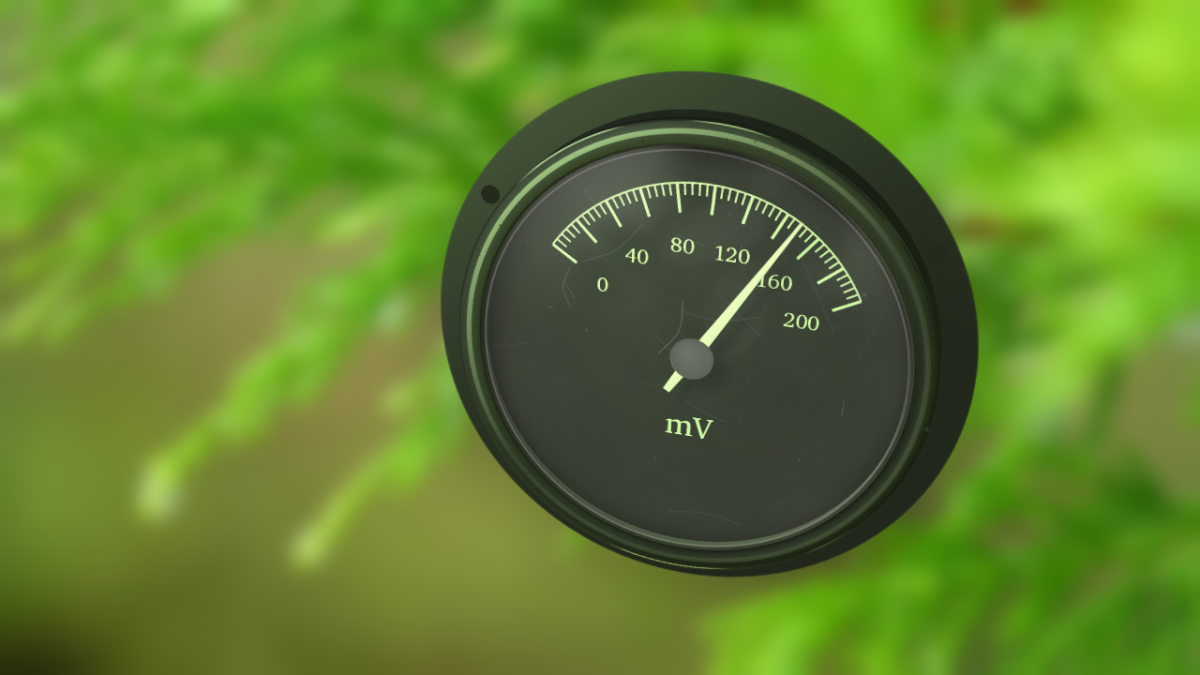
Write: 148 mV
